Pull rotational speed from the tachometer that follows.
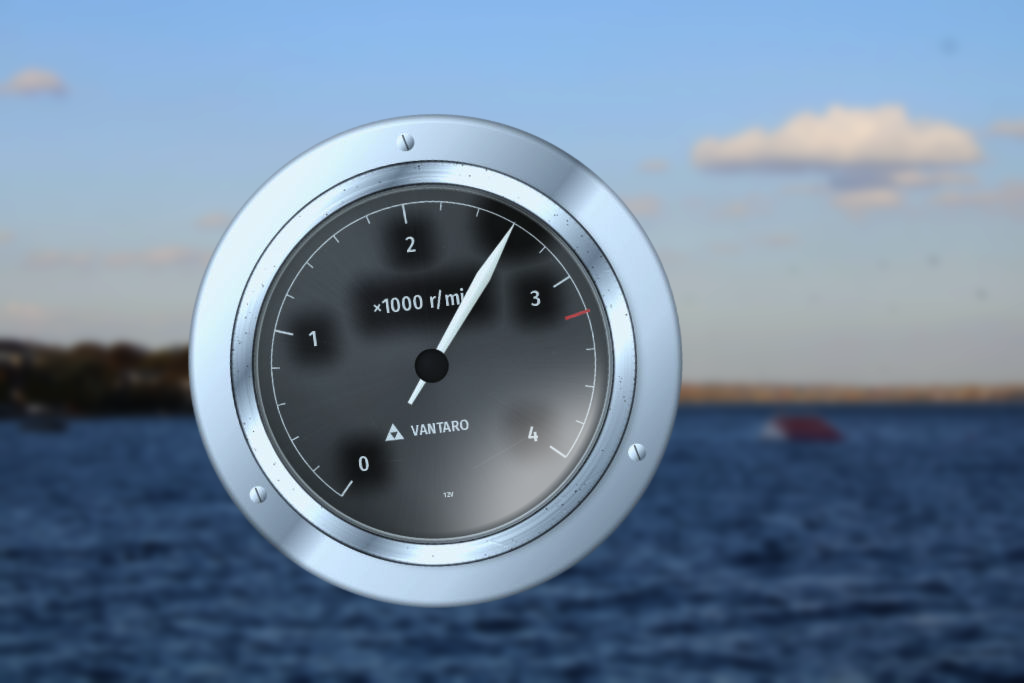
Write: 2600 rpm
